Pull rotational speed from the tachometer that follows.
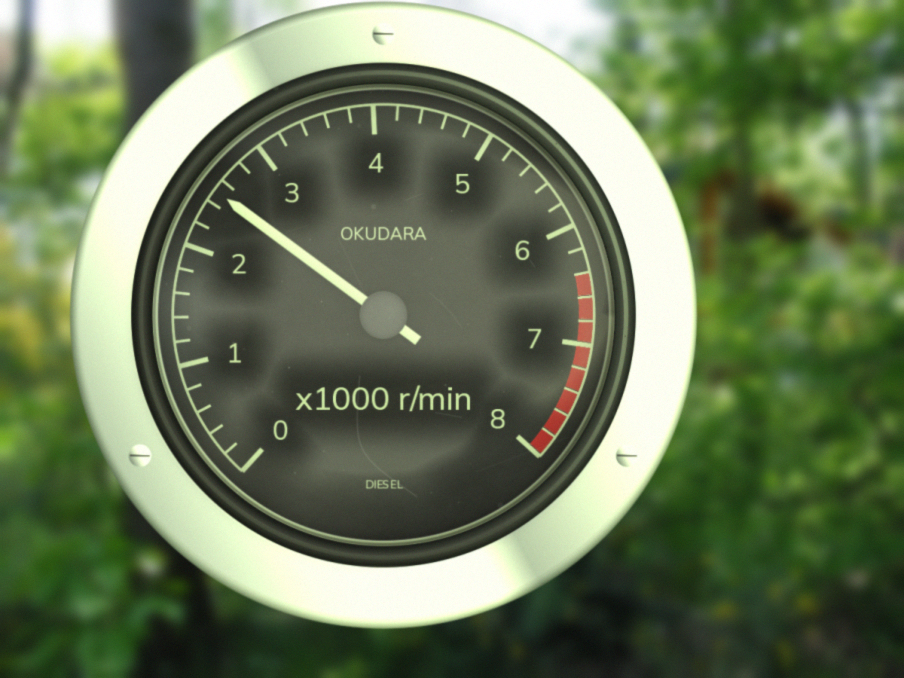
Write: 2500 rpm
